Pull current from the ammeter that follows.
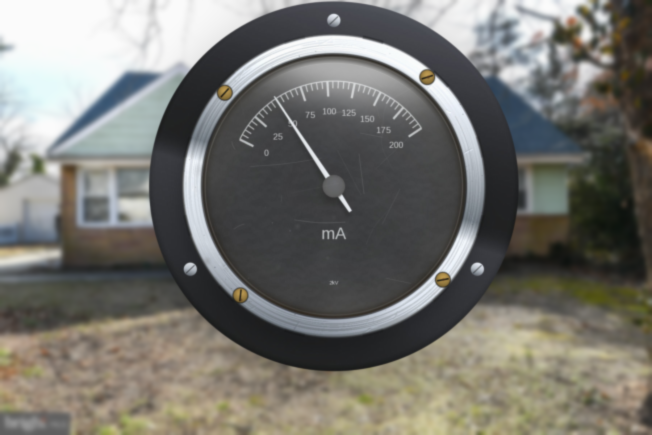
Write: 50 mA
